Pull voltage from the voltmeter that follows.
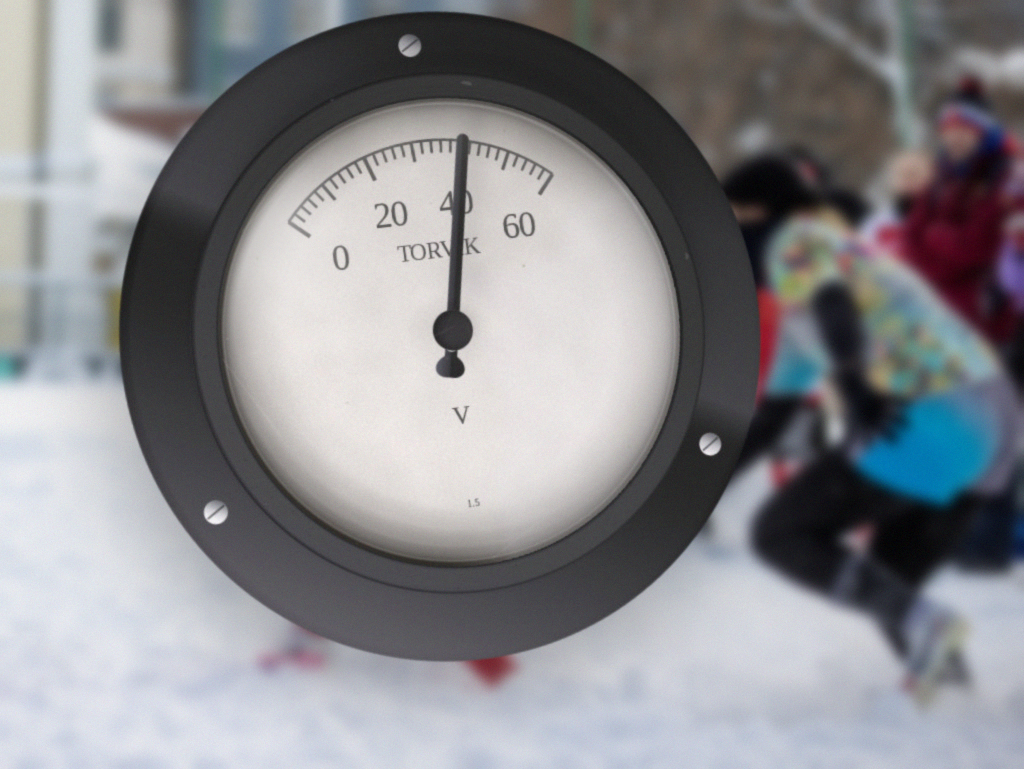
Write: 40 V
